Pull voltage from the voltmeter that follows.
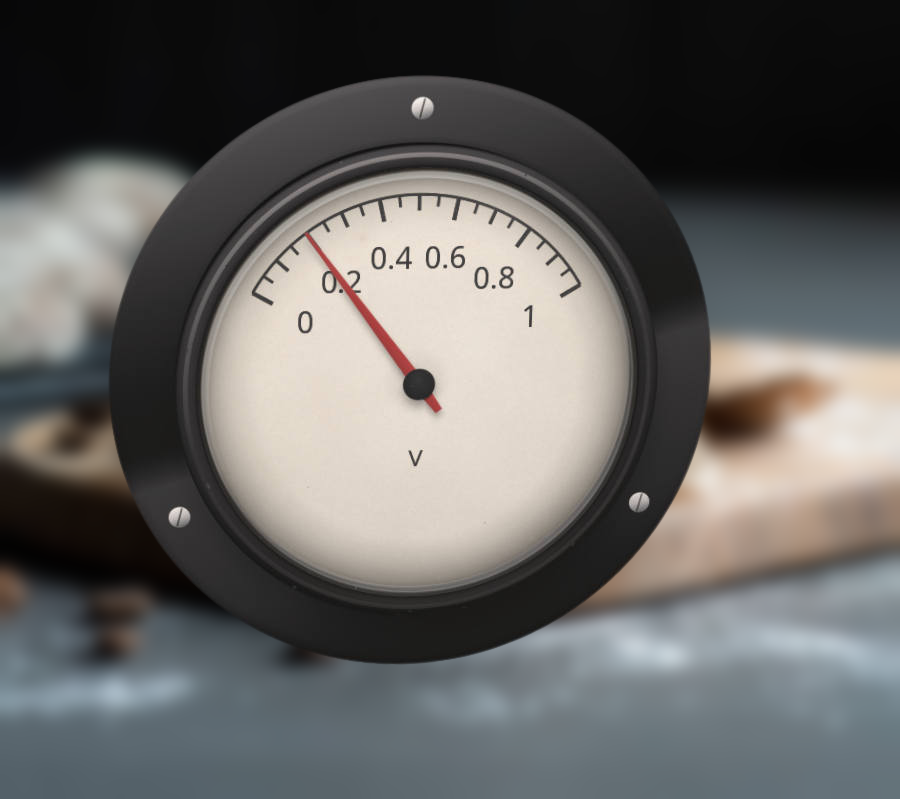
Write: 0.2 V
